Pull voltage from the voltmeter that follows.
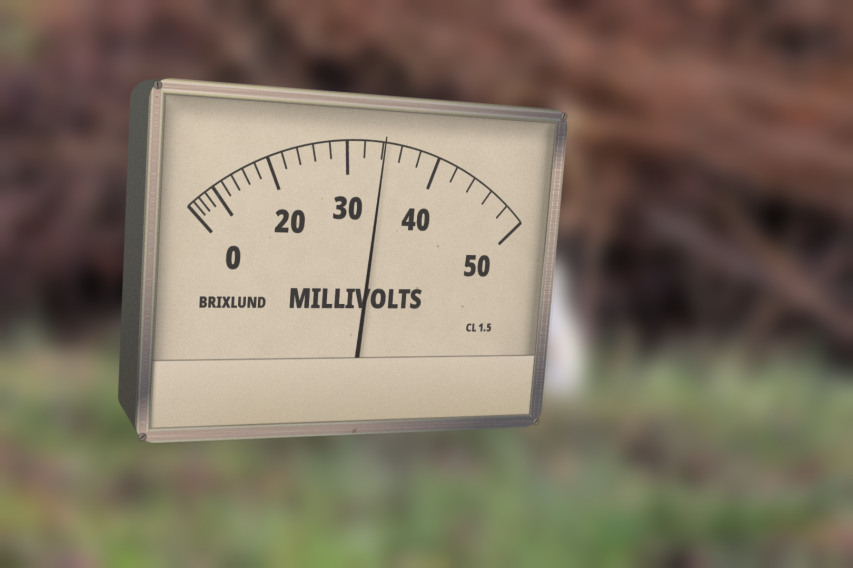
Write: 34 mV
